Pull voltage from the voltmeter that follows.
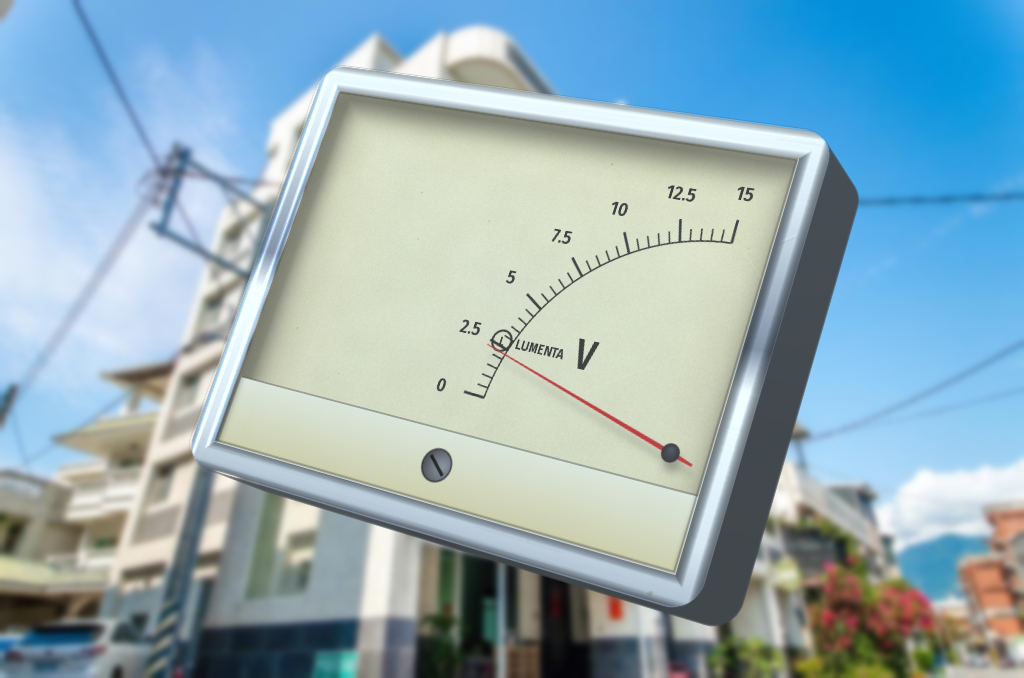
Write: 2.25 V
